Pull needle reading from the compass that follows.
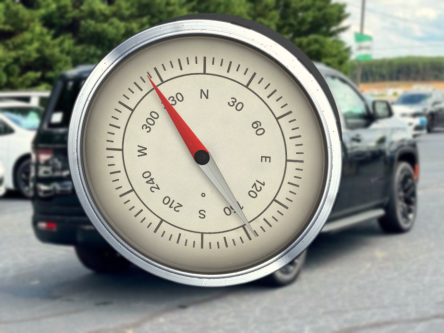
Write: 325 °
